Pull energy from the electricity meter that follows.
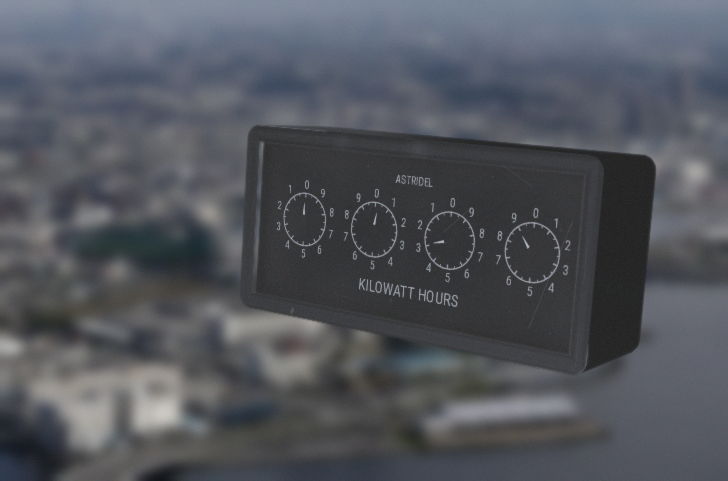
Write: 29 kWh
